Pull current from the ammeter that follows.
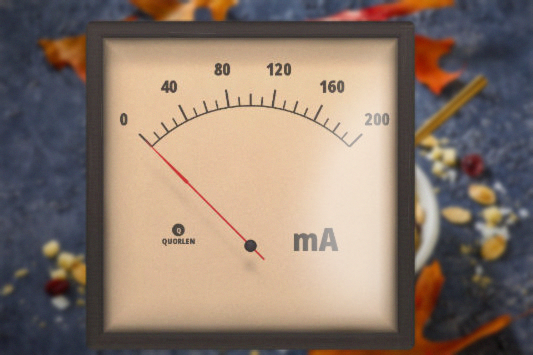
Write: 0 mA
